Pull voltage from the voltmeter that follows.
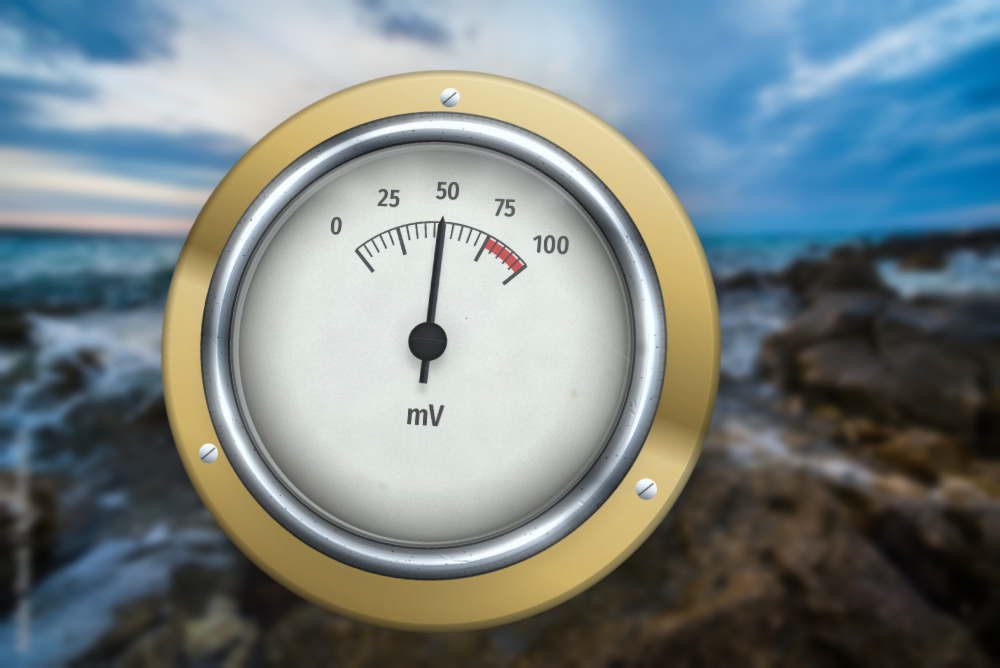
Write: 50 mV
